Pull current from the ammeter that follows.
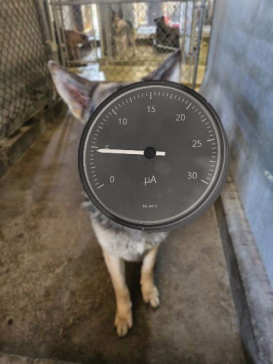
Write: 4.5 µA
